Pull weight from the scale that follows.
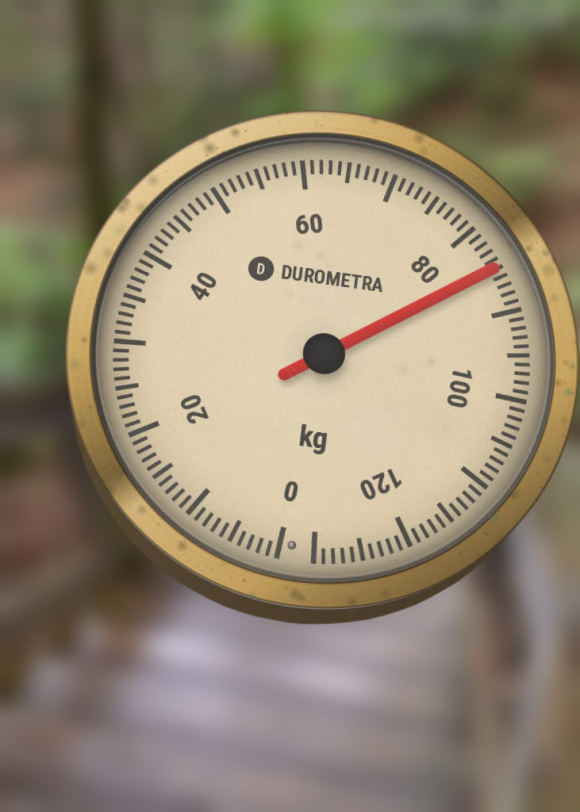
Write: 85 kg
